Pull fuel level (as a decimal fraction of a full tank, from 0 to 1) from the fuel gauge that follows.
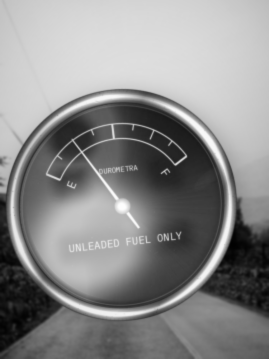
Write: 0.25
